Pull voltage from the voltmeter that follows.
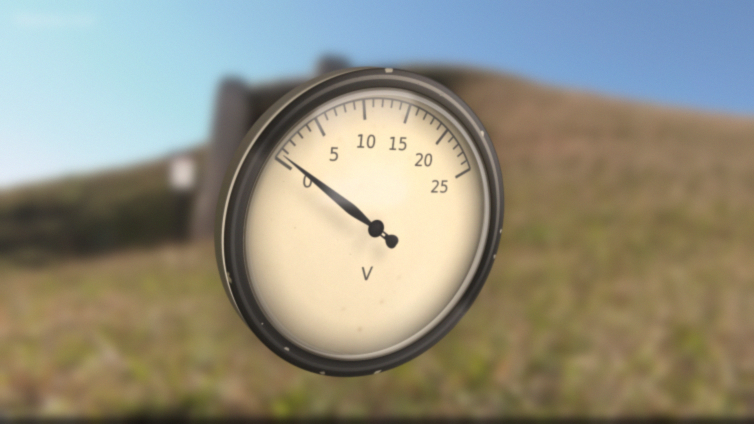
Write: 0.5 V
